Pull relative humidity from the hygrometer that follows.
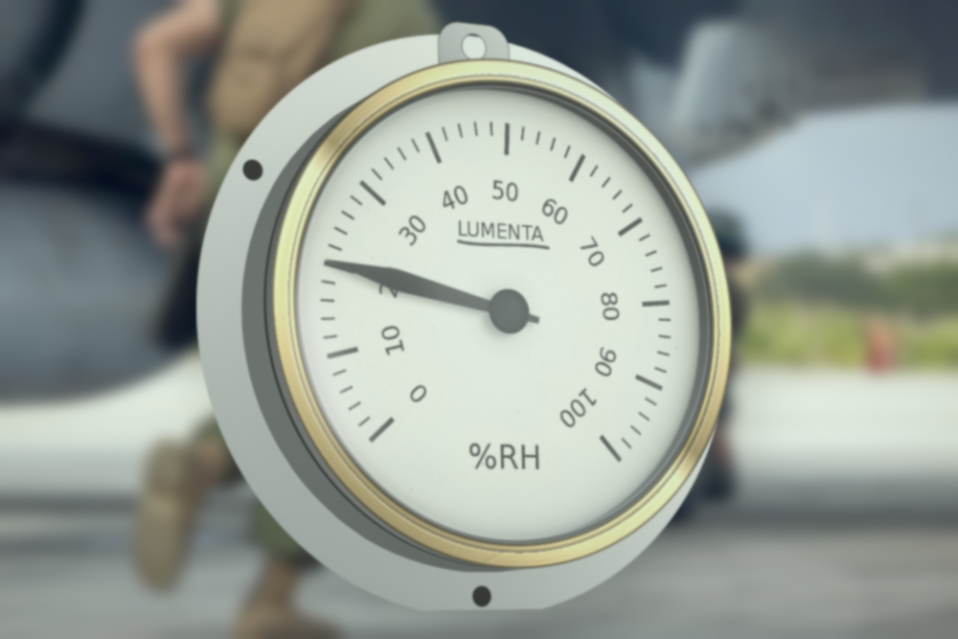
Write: 20 %
